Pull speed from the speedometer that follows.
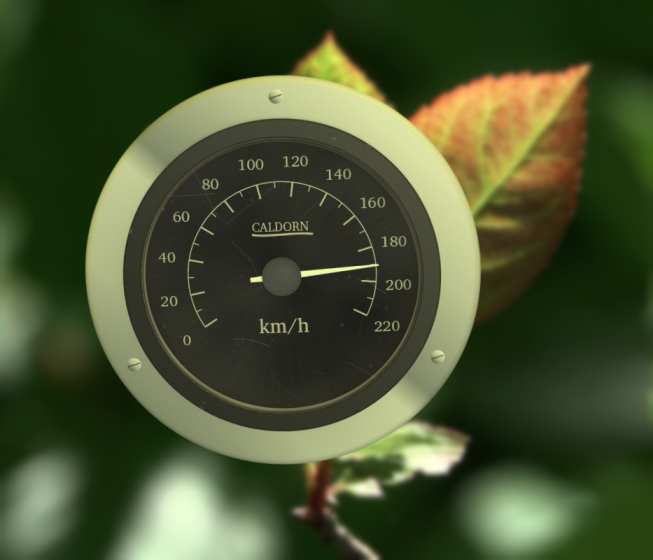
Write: 190 km/h
